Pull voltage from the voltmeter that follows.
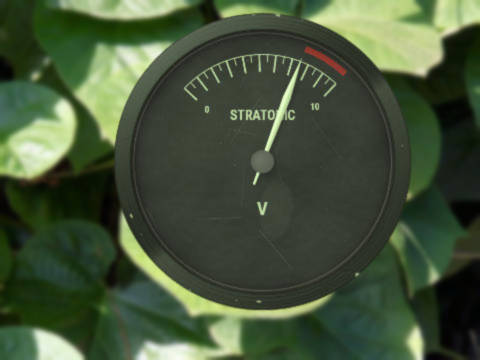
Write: 7.5 V
